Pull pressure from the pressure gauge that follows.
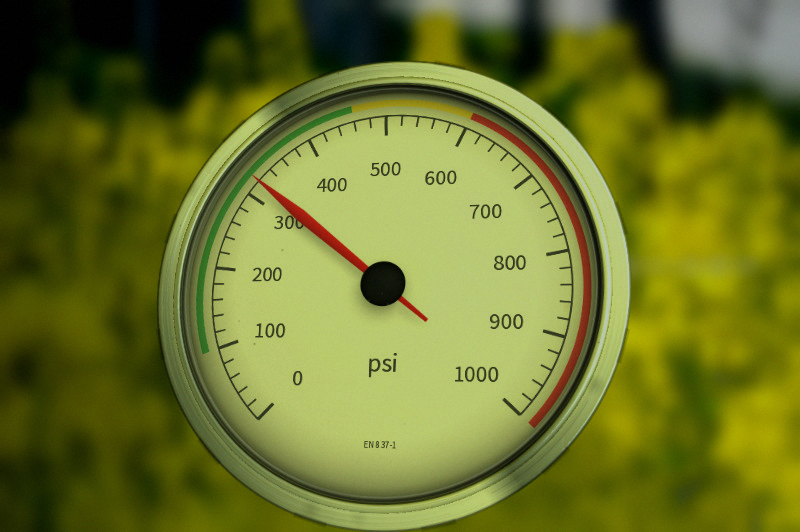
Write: 320 psi
